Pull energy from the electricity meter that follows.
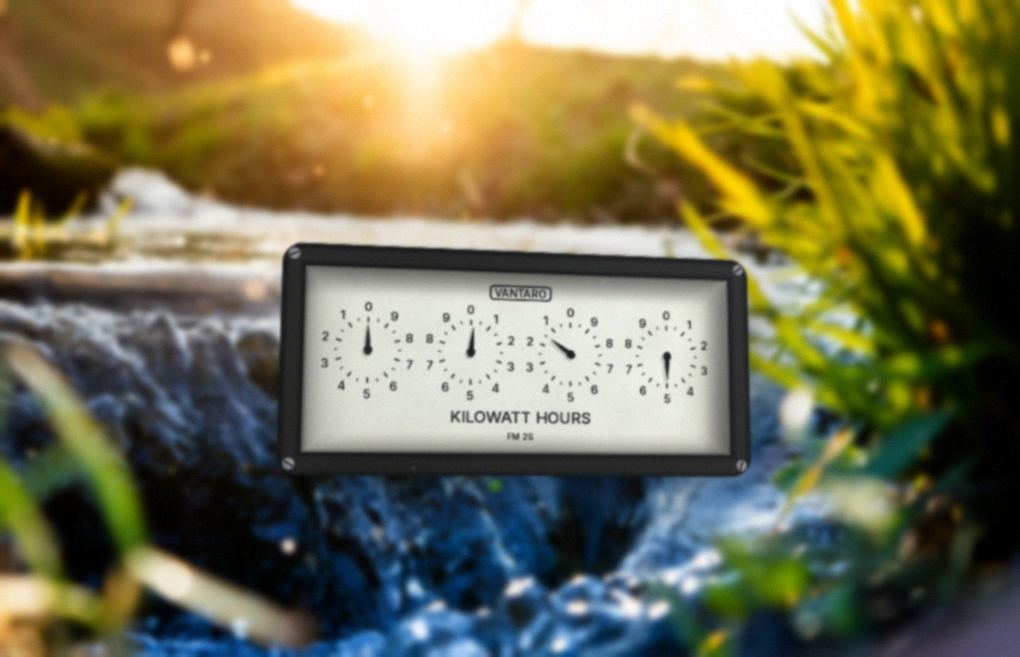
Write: 15 kWh
